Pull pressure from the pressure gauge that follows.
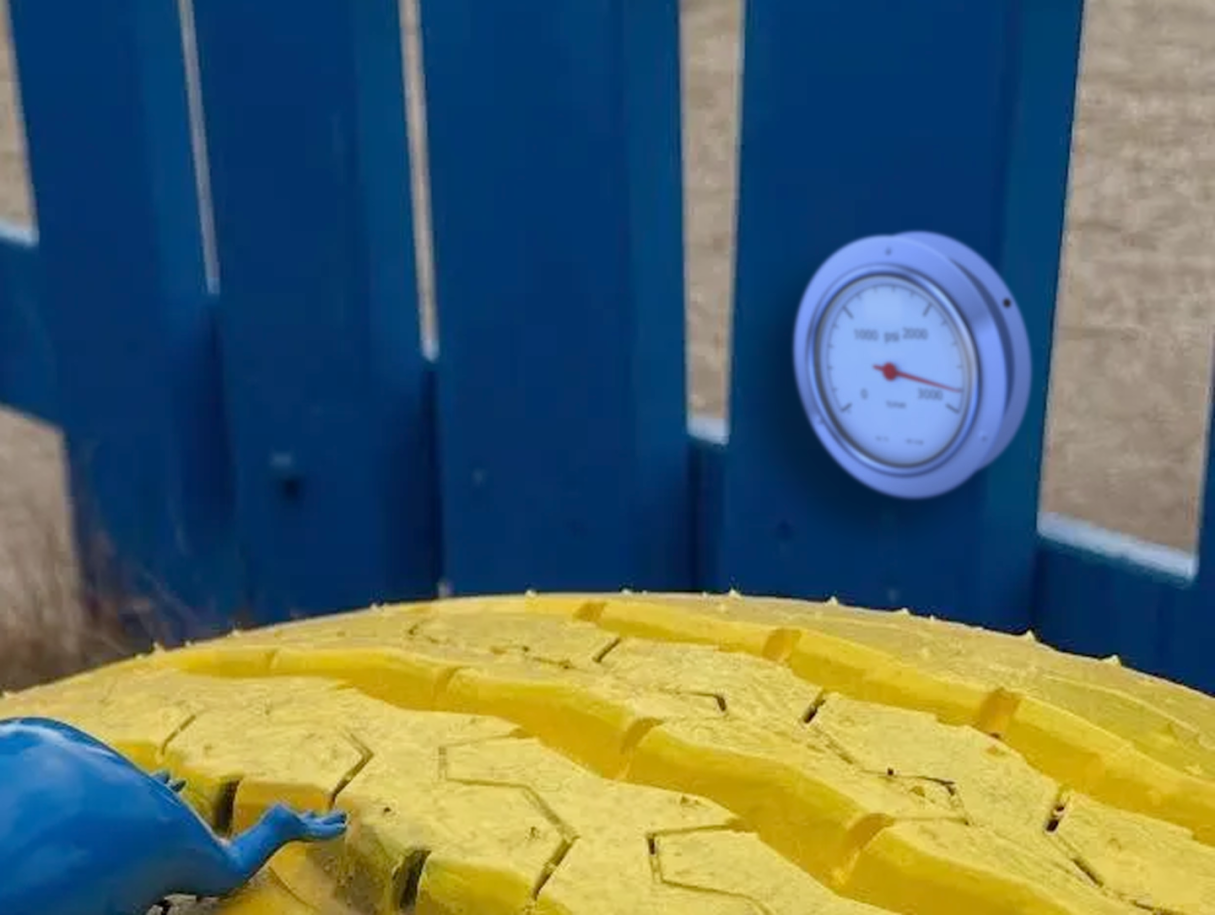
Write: 2800 psi
